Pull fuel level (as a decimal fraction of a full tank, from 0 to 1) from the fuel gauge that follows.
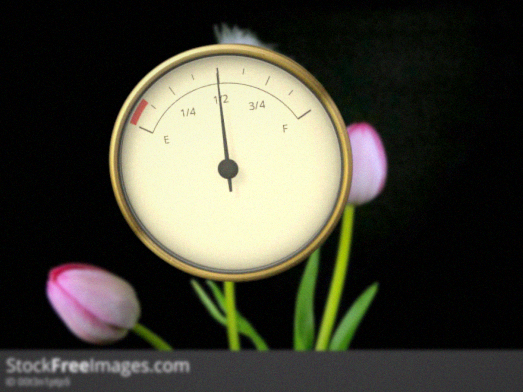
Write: 0.5
